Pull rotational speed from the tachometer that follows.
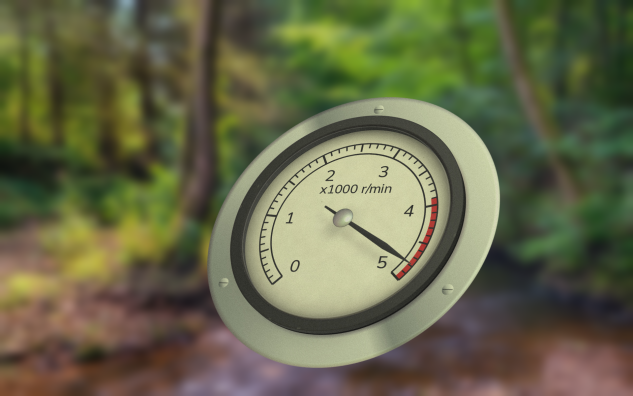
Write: 4800 rpm
